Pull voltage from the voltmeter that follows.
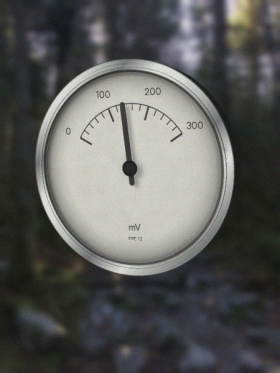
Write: 140 mV
